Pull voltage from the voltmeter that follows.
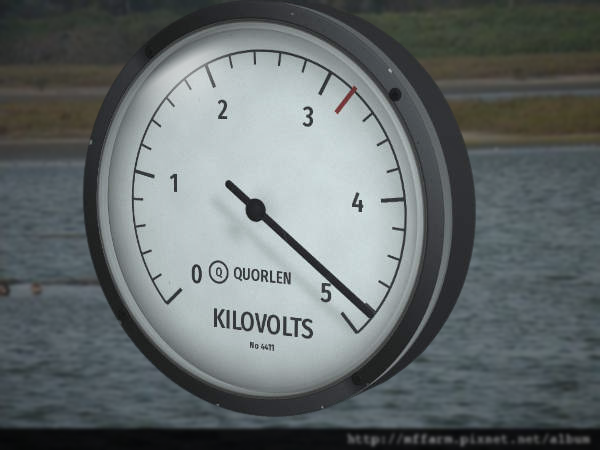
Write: 4.8 kV
